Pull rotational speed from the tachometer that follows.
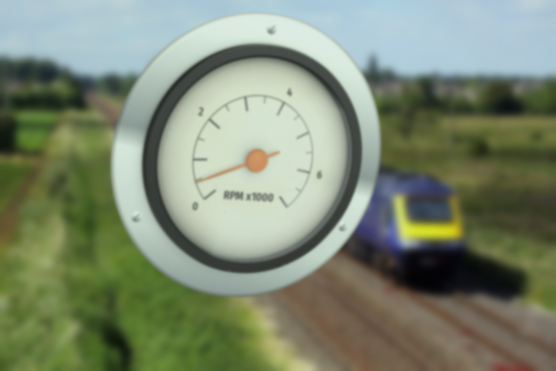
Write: 500 rpm
